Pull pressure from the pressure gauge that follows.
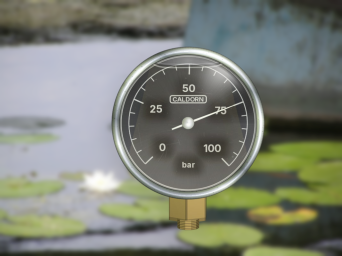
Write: 75 bar
